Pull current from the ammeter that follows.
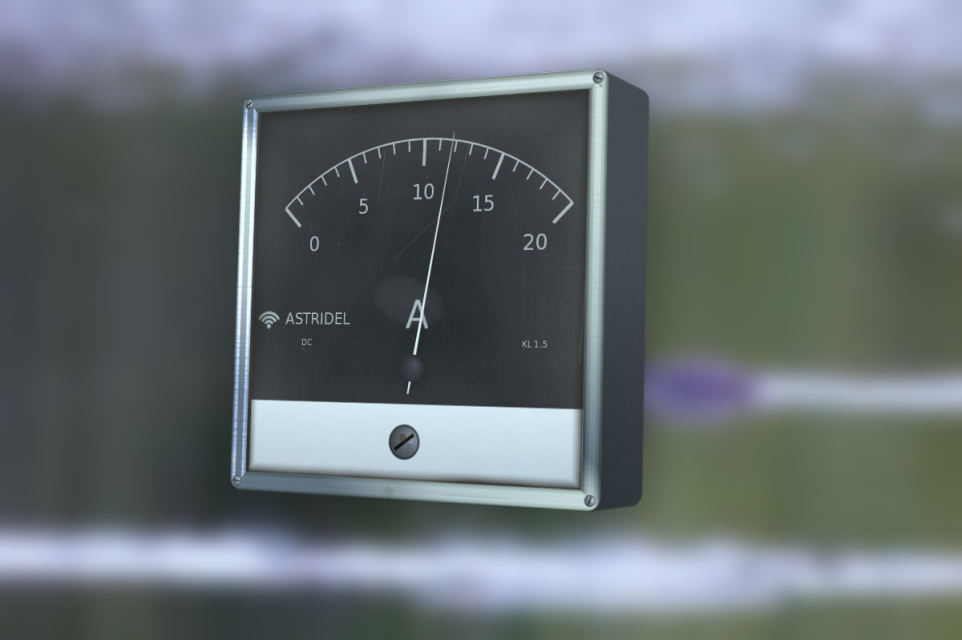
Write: 12 A
